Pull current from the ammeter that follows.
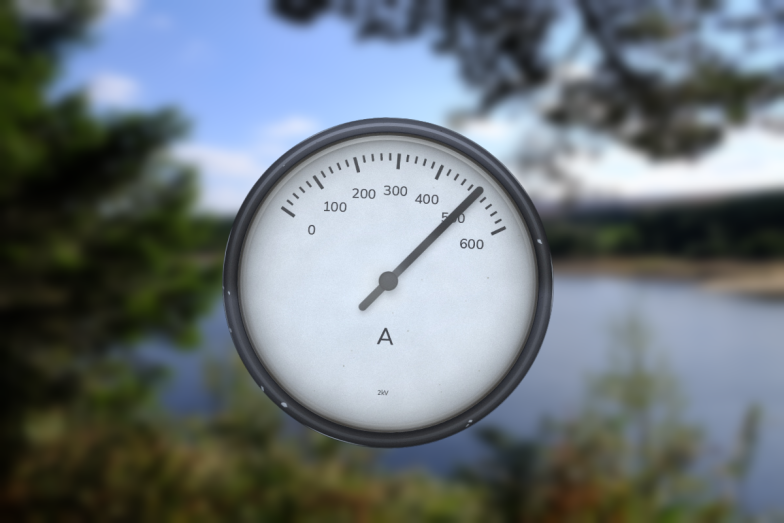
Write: 500 A
